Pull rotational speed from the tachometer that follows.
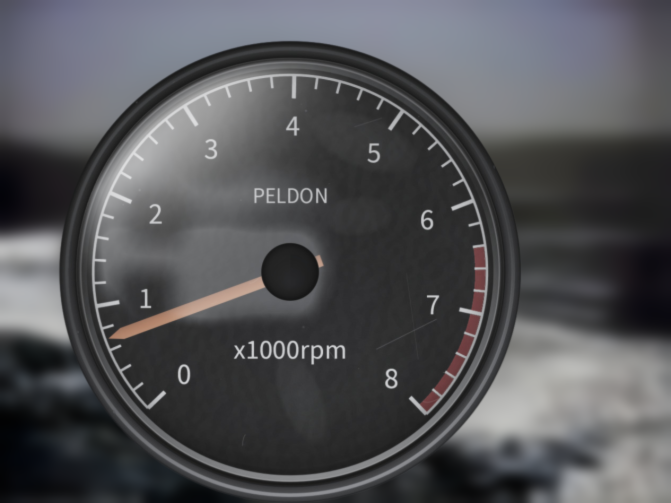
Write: 700 rpm
